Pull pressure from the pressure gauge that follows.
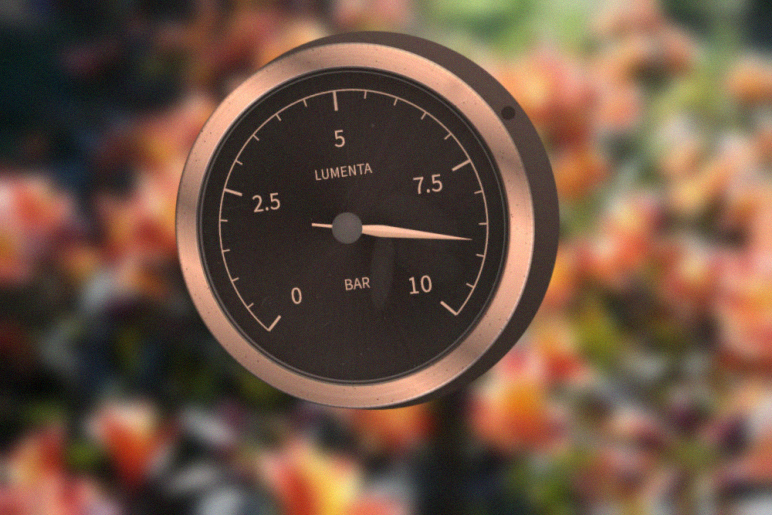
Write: 8.75 bar
